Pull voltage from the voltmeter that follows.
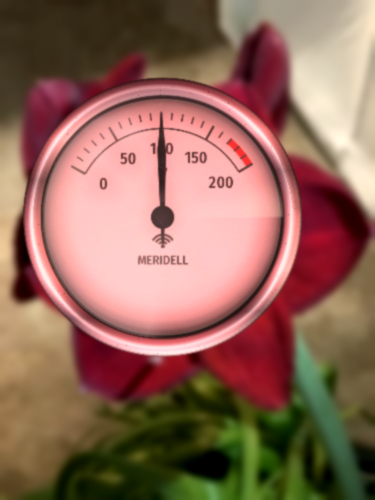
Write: 100 V
